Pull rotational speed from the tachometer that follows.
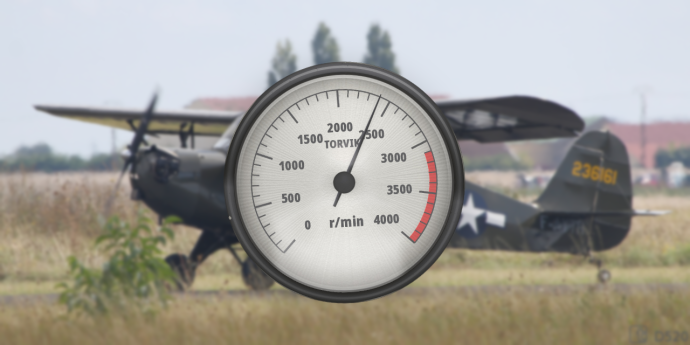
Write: 2400 rpm
